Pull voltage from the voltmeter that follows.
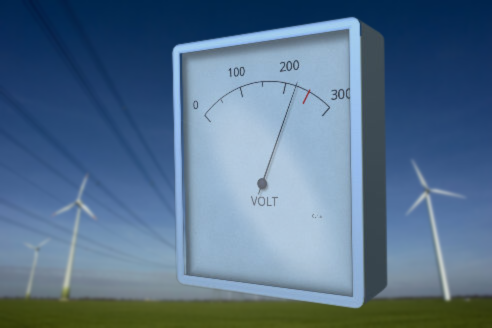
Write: 225 V
